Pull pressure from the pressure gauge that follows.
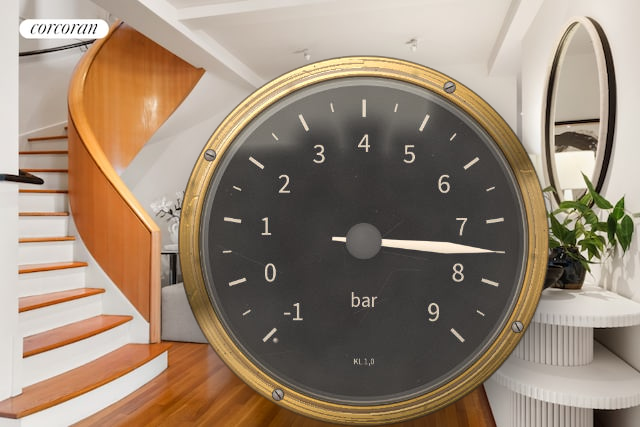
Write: 7.5 bar
